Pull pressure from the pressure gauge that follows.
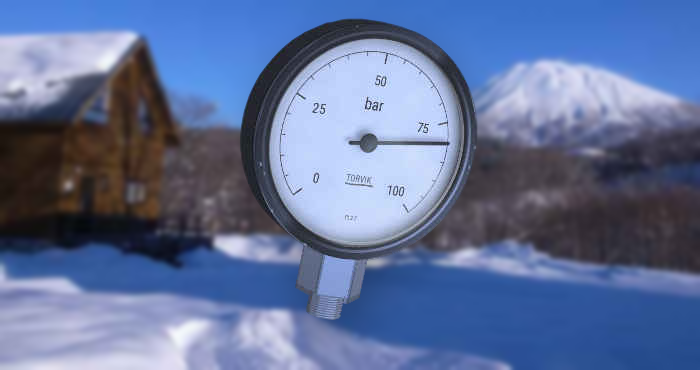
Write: 80 bar
